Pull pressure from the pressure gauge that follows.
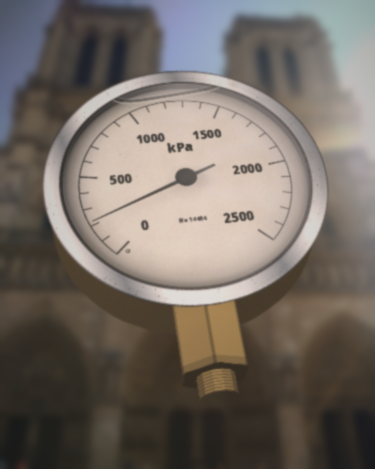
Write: 200 kPa
